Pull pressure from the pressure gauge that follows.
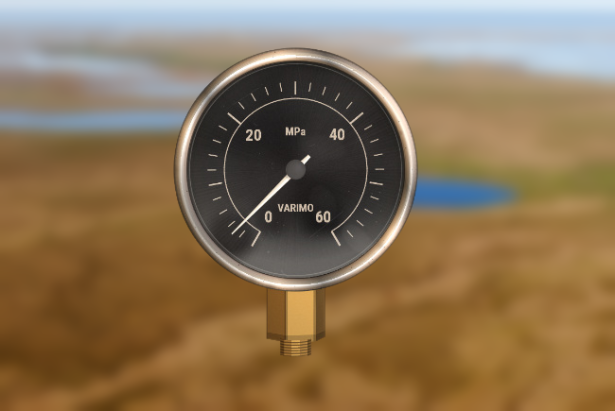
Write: 3 MPa
